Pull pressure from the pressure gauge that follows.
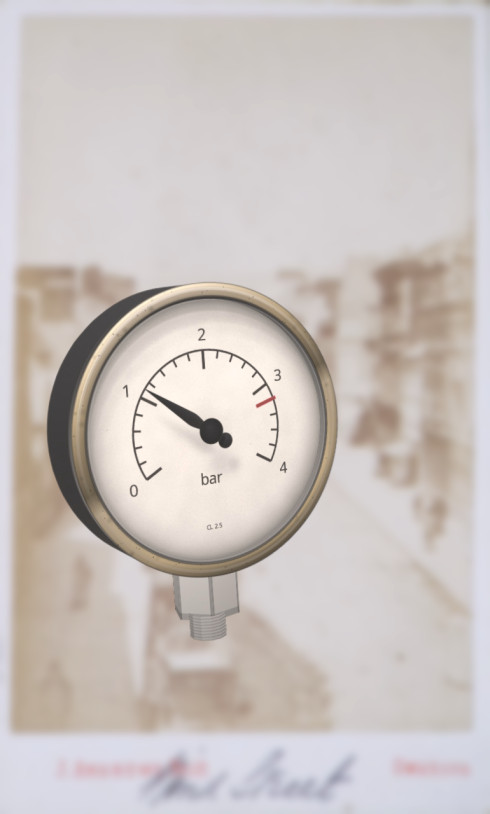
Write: 1.1 bar
